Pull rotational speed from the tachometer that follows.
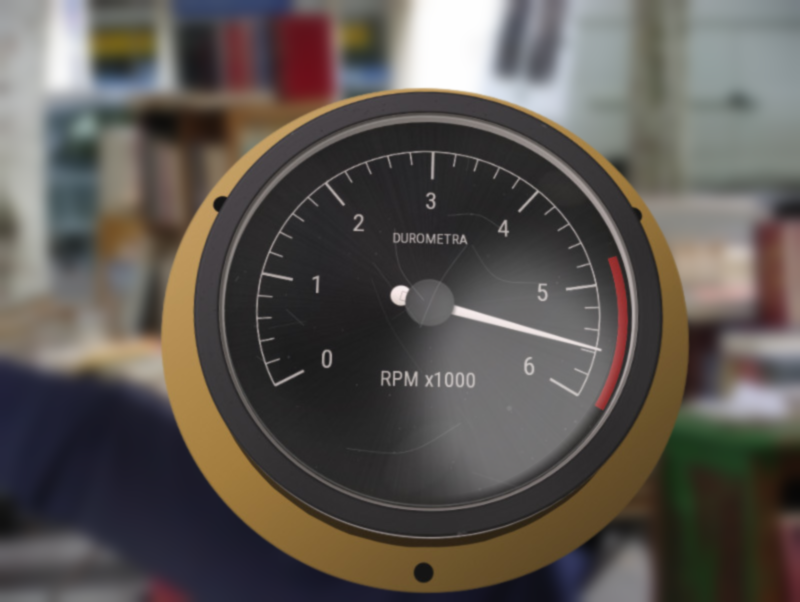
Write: 5600 rpm
